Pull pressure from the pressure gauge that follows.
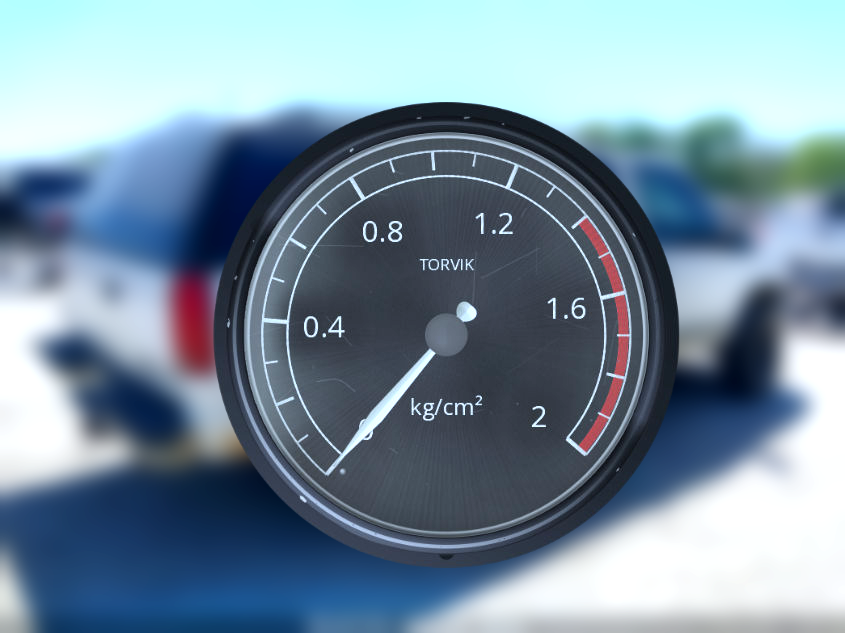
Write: 0 kg/cm²
